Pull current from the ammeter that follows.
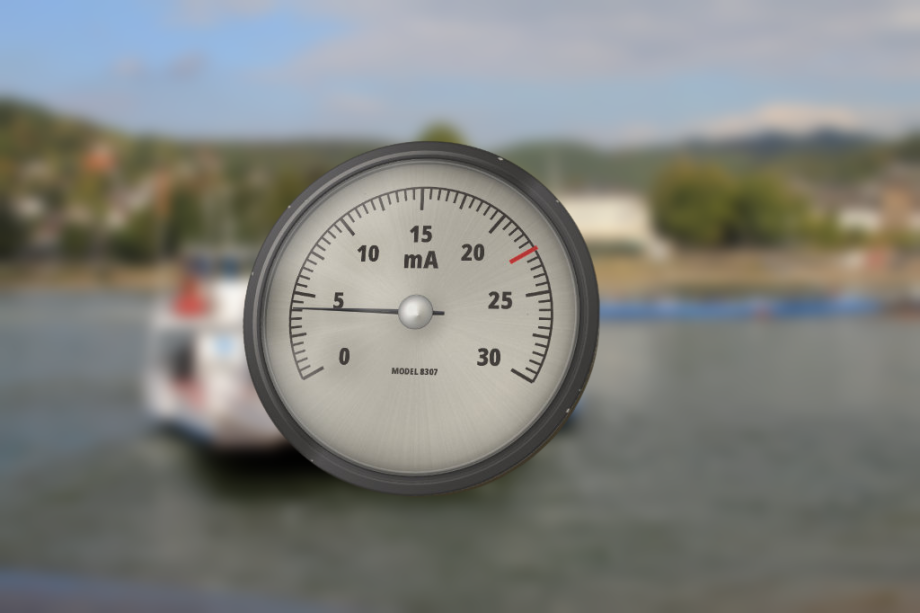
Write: 4 mA
